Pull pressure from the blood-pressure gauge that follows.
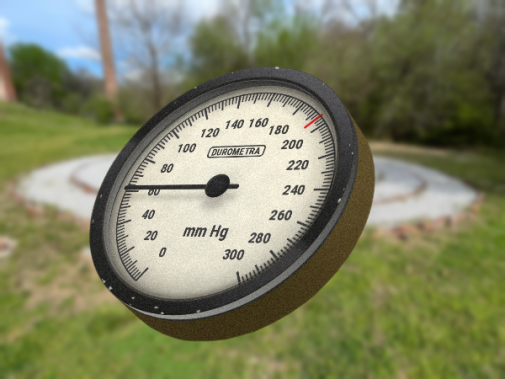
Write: 60 mmHg
